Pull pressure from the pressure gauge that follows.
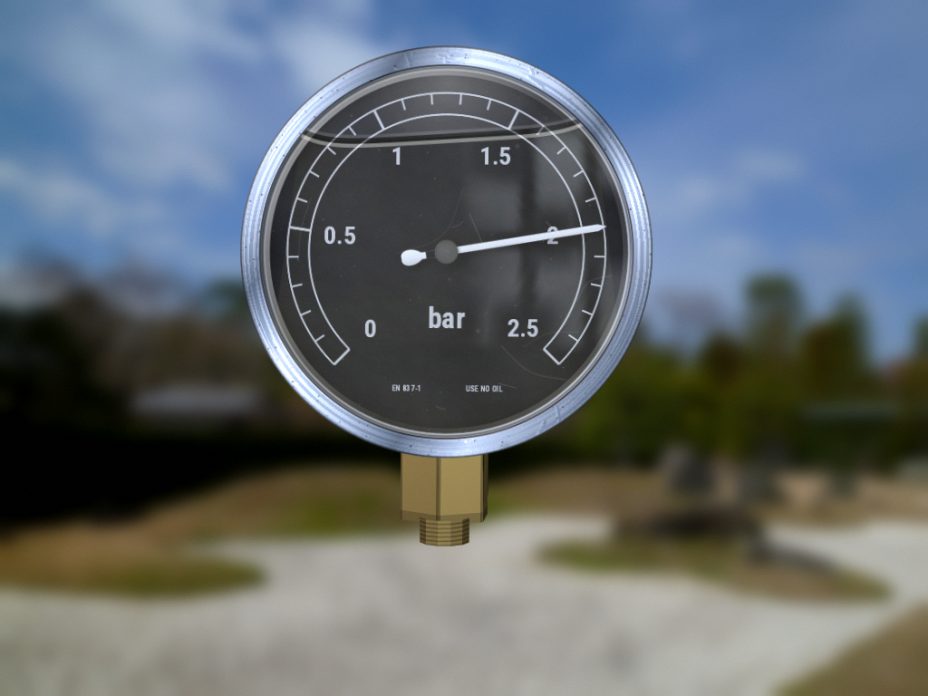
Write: 2 bar
